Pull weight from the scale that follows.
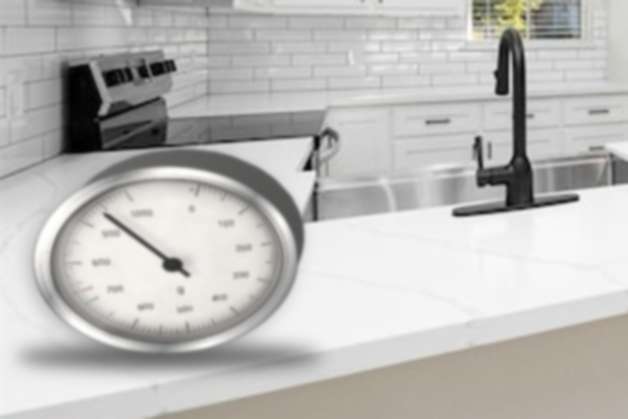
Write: 950 g
